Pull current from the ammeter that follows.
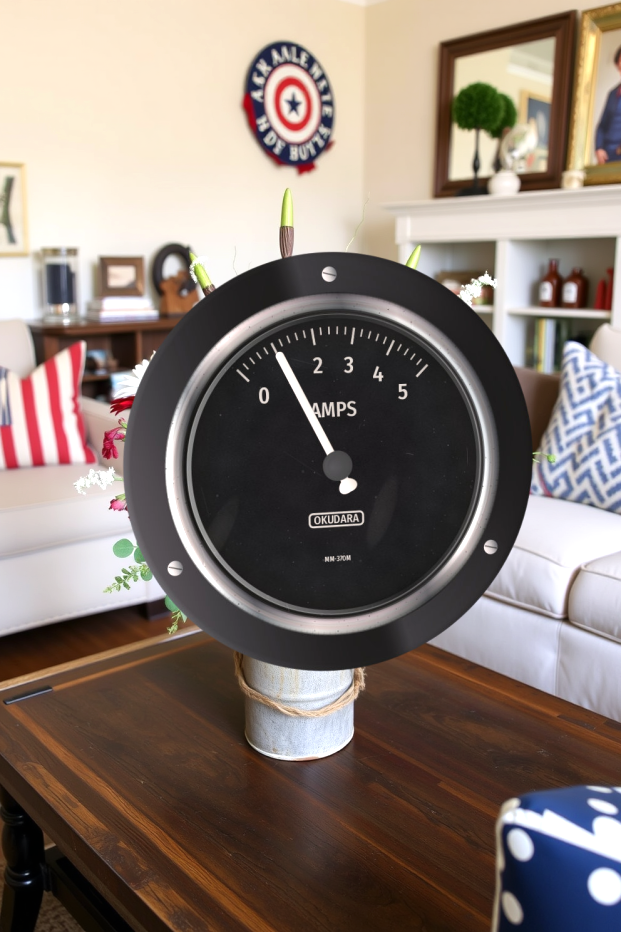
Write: 1 A
